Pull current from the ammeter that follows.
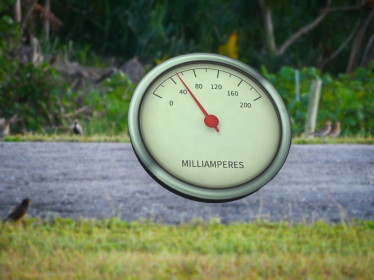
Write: 50 mA
